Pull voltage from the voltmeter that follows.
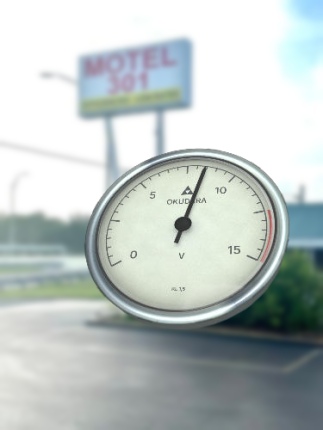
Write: 8.5 V
